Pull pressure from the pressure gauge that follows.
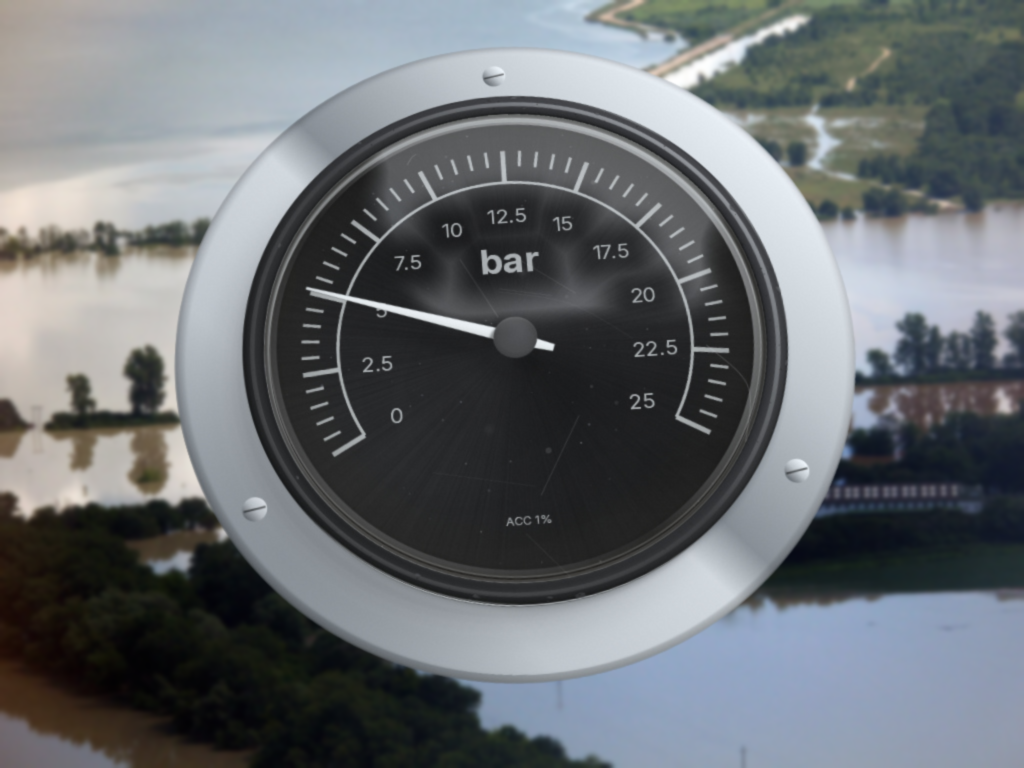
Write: 5 bar
